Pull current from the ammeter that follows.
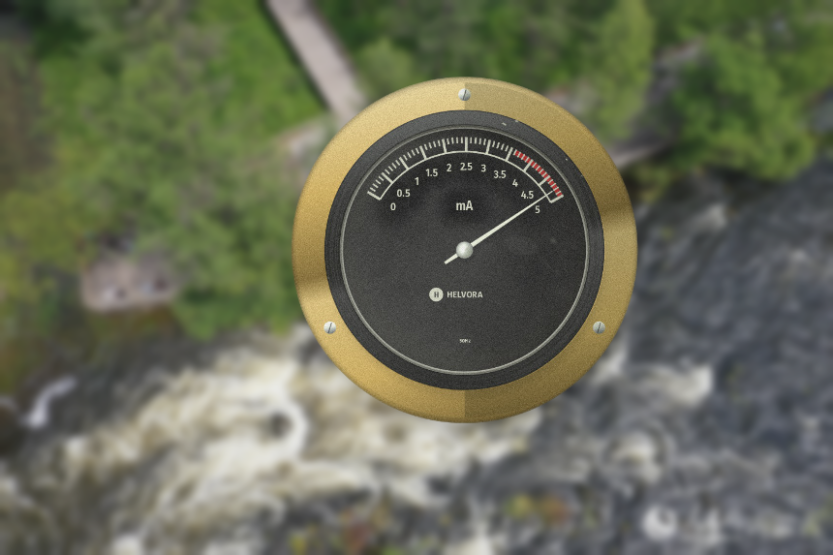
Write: 4.8 mA
